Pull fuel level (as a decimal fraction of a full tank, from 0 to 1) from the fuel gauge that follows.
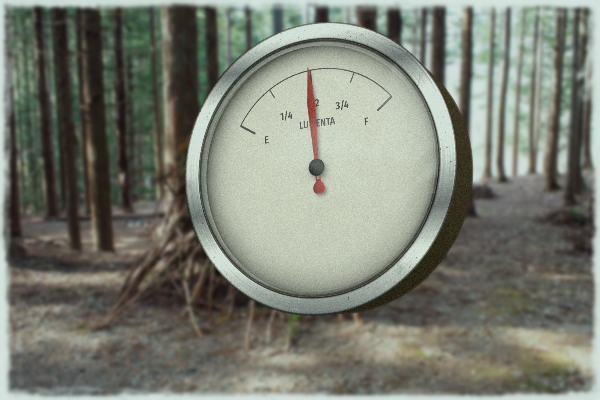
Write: 0.5
